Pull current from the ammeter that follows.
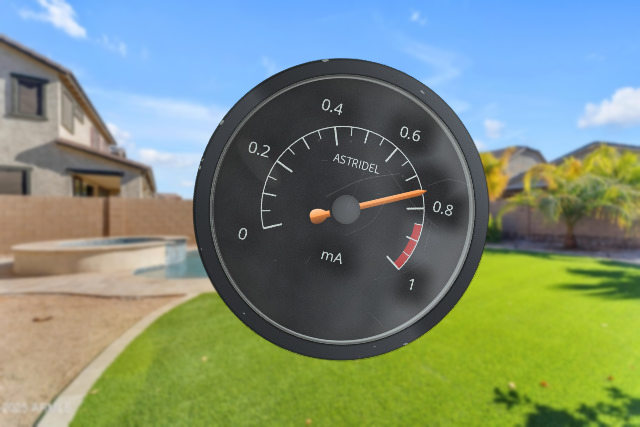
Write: 0.75 mA
